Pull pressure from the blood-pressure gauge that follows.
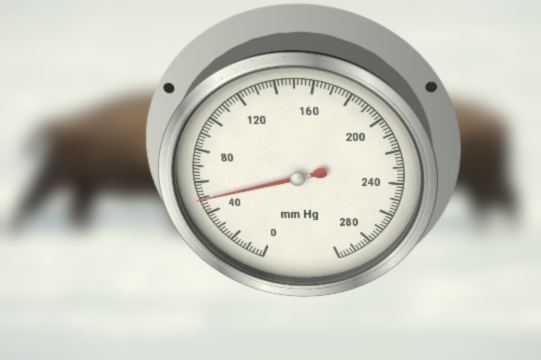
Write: 50 mmHg
